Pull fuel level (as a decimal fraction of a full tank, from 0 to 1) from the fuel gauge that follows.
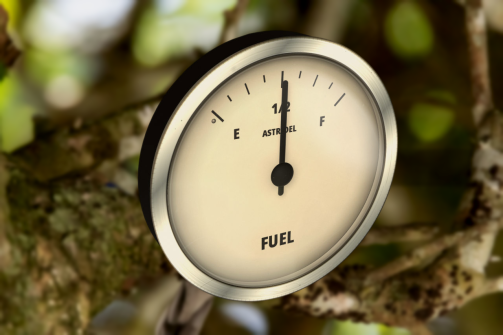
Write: 0.5
